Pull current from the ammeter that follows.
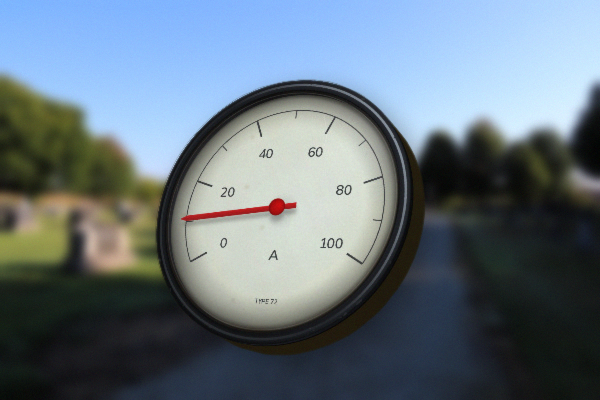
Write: 10 A
